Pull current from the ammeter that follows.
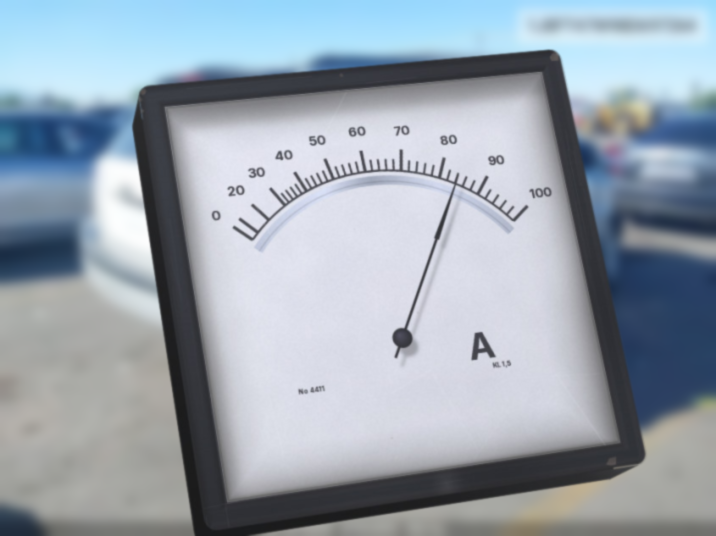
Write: 84 A
